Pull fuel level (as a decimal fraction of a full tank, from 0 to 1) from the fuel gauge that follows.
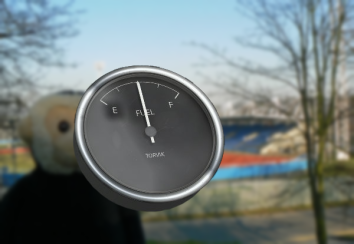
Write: 0.5
